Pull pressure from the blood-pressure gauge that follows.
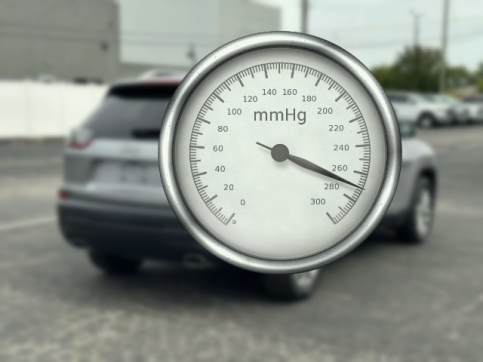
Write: 270 mmHg
